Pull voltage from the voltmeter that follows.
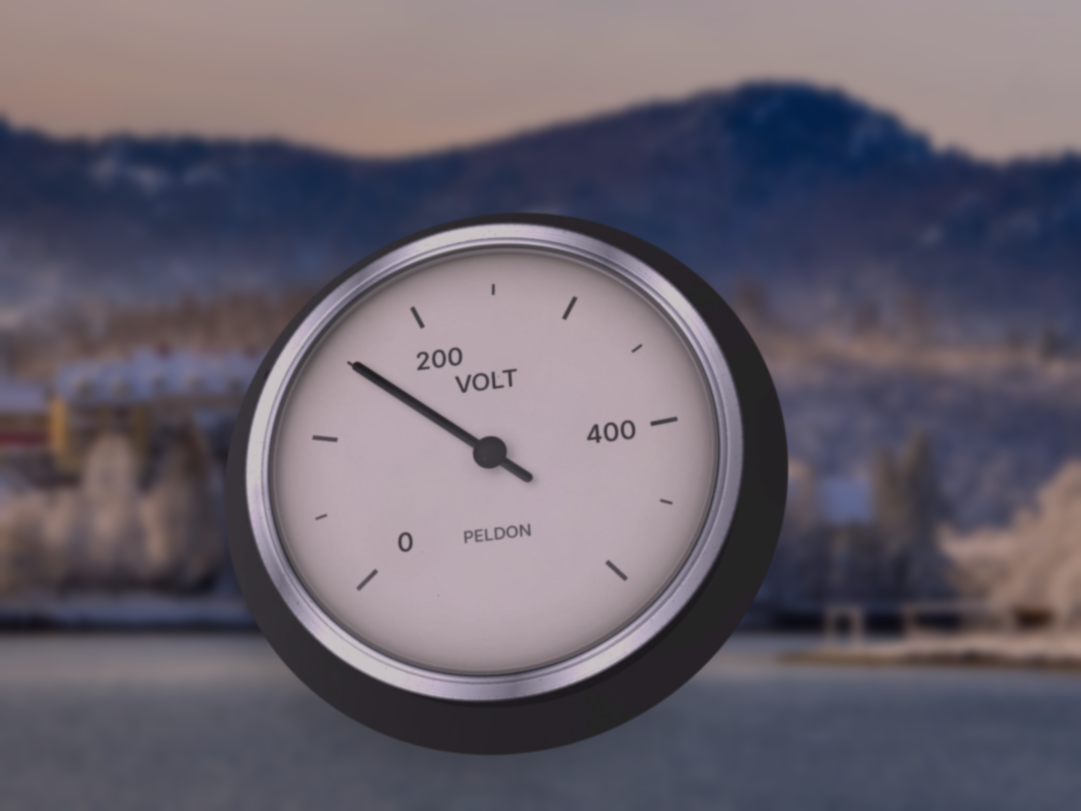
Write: 150 V
